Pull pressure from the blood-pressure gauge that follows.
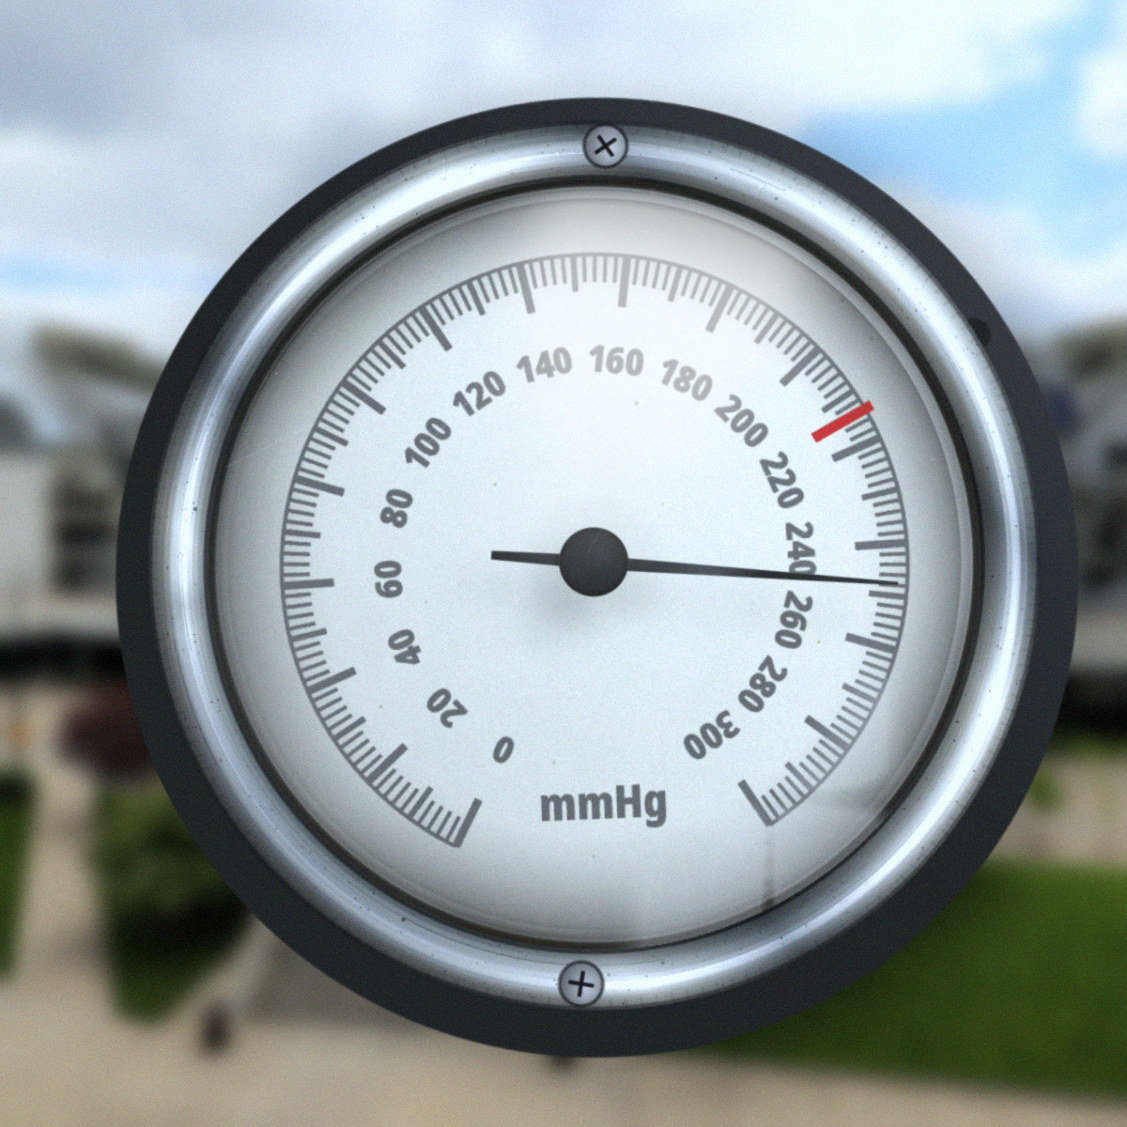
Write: 248 mmHg
